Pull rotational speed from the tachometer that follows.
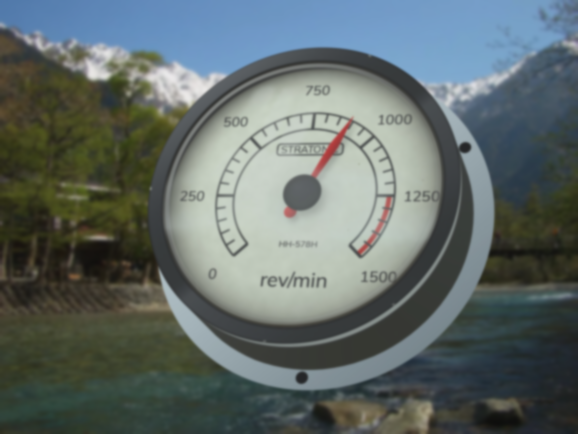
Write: 900 rpm
